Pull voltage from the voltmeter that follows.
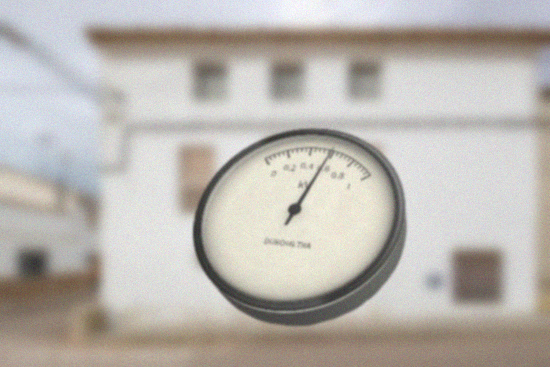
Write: 0.6 kV
